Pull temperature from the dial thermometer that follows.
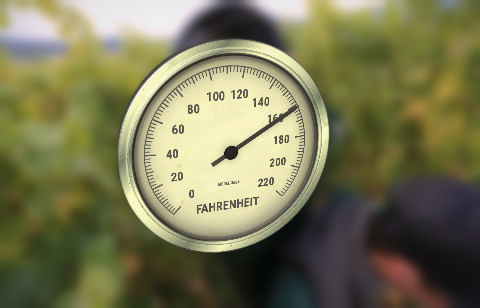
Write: 160 °F
